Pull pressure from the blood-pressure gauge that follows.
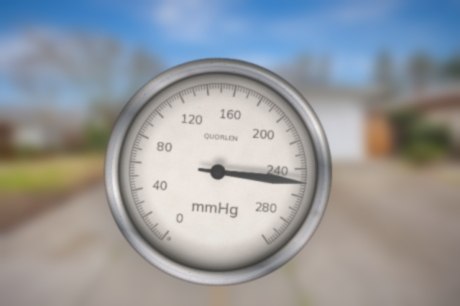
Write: 250 mmHg
